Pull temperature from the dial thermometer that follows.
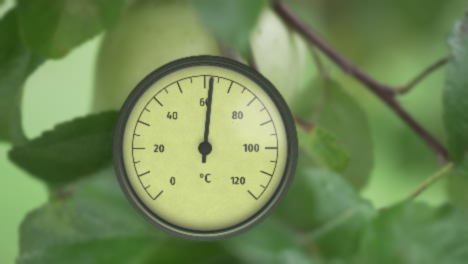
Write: 62.5 °C
